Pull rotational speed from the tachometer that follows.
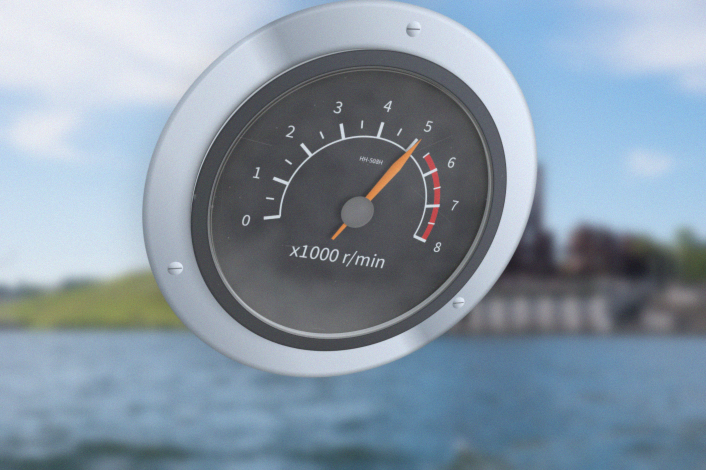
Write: 5000 rpm
